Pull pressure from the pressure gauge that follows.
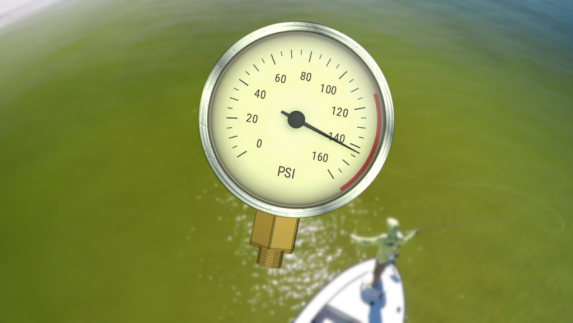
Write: 142.5 psi
